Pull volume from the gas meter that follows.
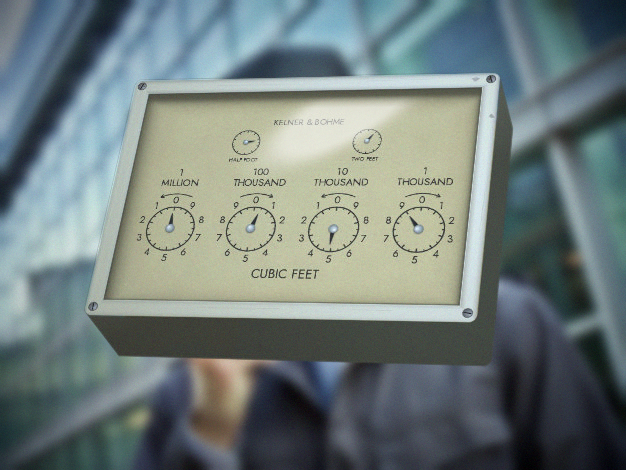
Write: 4900 ft³
